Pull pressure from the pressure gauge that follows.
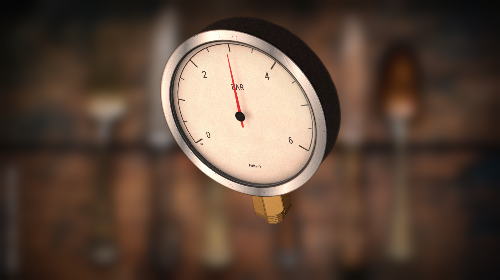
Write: 3 bar
